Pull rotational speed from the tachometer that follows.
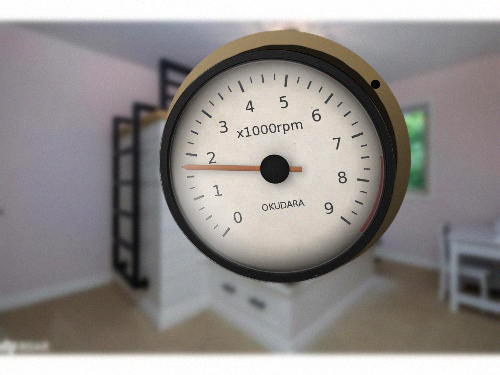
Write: 1750 rpm
